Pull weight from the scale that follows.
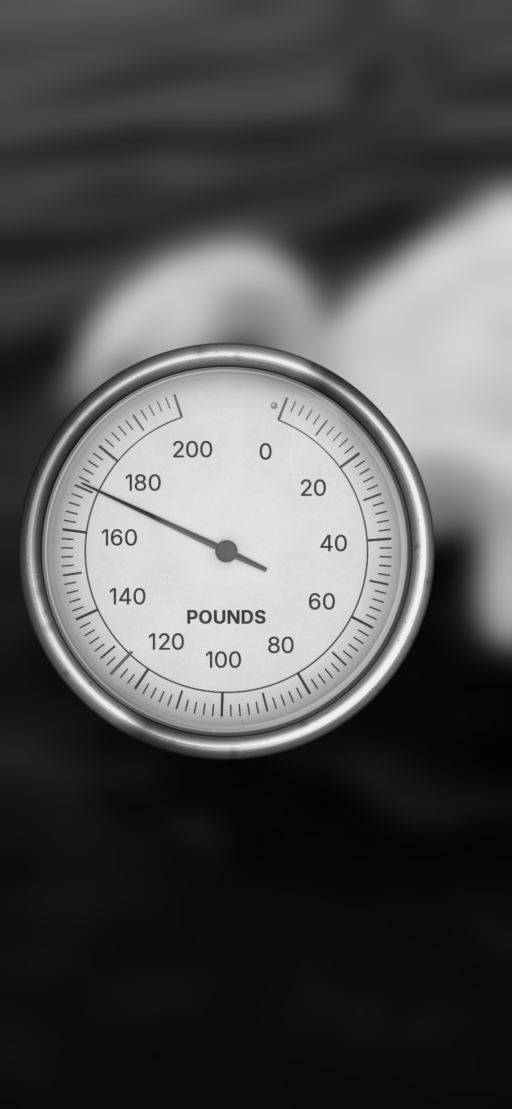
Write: 171 lb
